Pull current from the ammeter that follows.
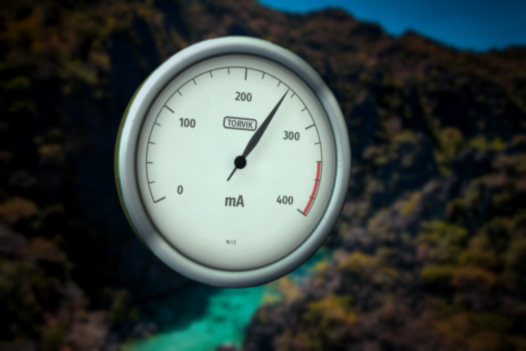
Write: 250 mA
